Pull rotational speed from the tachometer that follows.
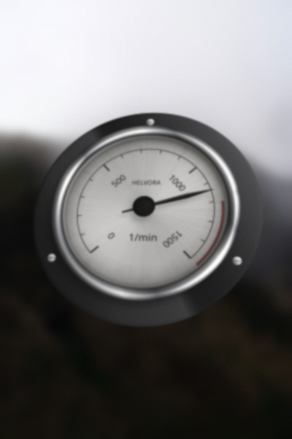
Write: 1150 rpm
